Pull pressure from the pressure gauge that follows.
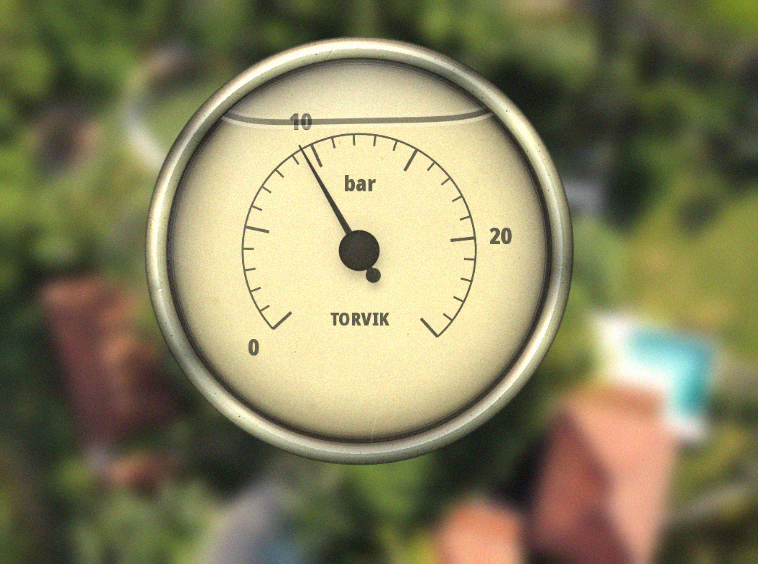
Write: 9.5 bar
